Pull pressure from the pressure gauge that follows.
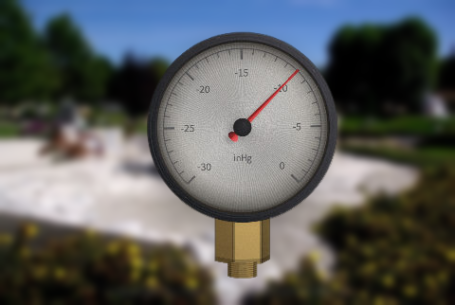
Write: -10 inHg
